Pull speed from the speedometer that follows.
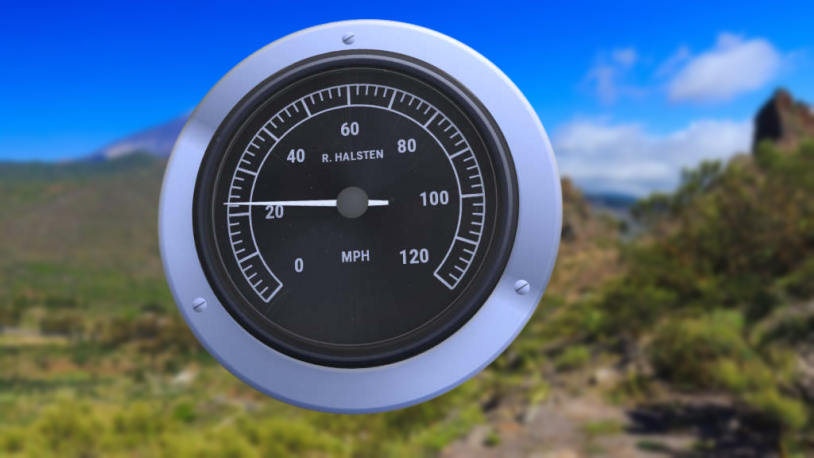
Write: 22 mph
